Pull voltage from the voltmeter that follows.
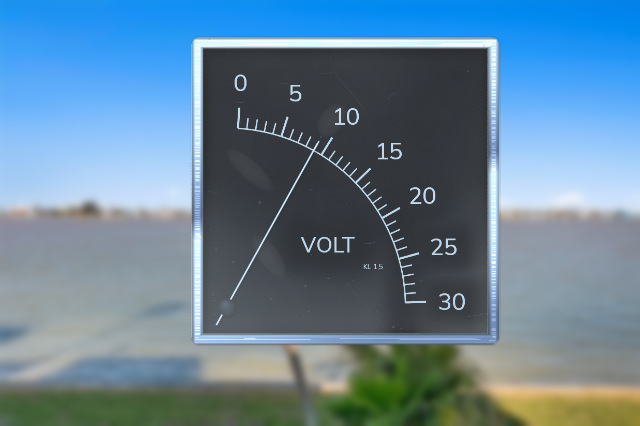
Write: 9 V
